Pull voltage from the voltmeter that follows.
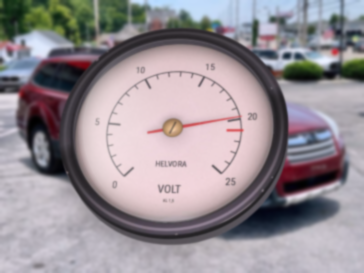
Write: 20 V
